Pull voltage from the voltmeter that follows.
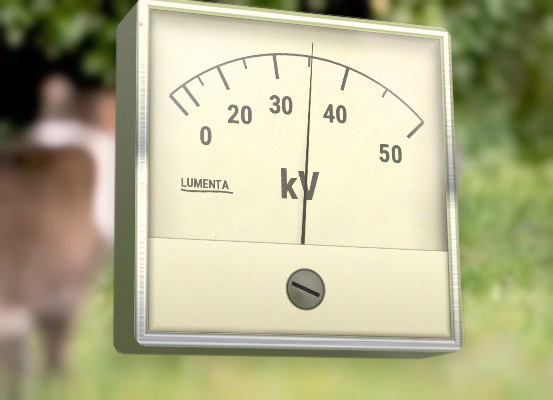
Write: 35 kV
